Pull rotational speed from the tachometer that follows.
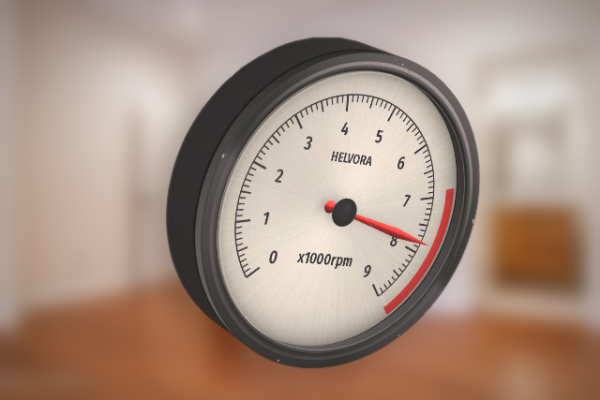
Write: 7800 rpm
